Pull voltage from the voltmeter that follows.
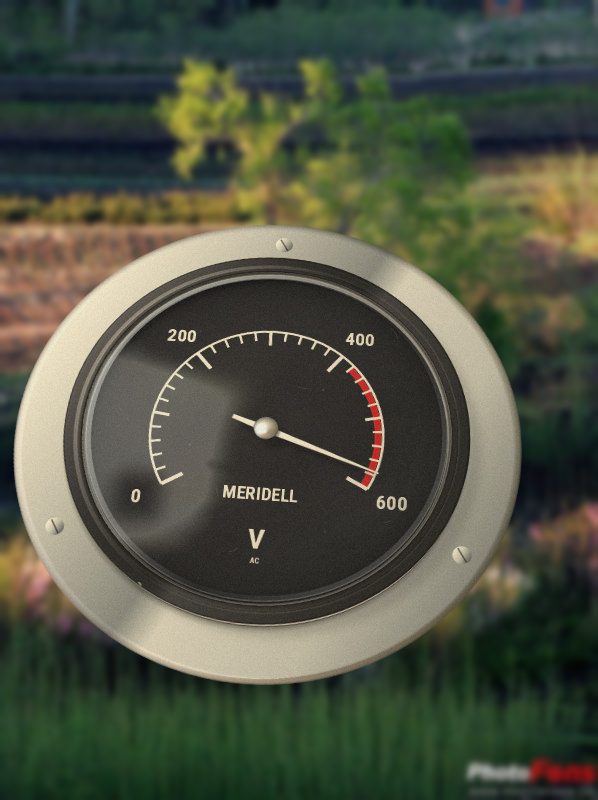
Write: 580 V
